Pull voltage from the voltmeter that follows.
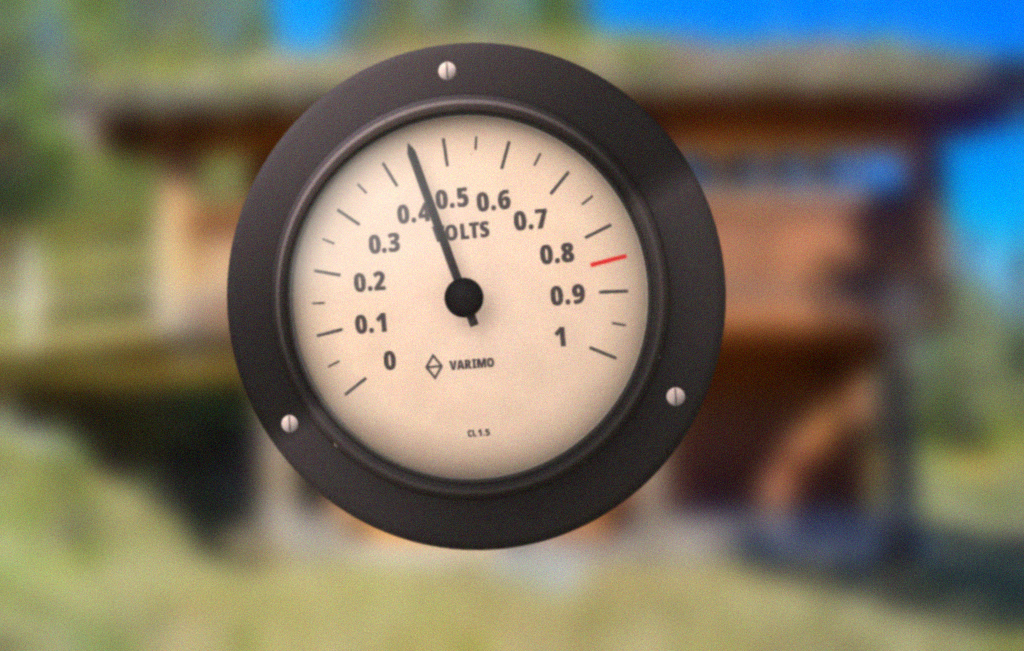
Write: 0.45 V
